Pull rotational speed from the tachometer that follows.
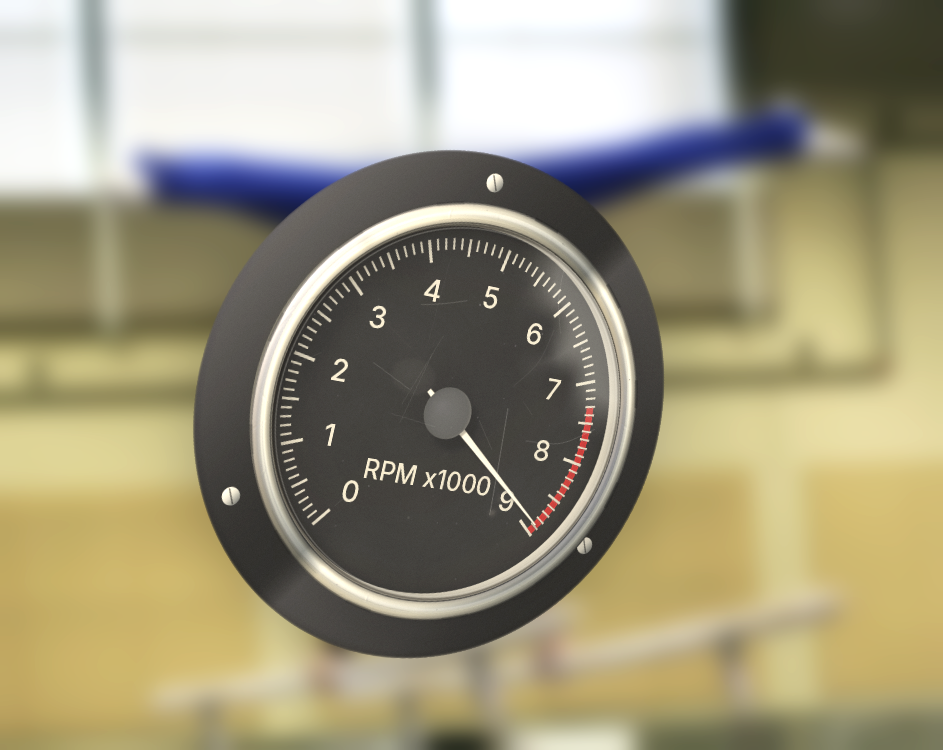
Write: 8900 rpm
